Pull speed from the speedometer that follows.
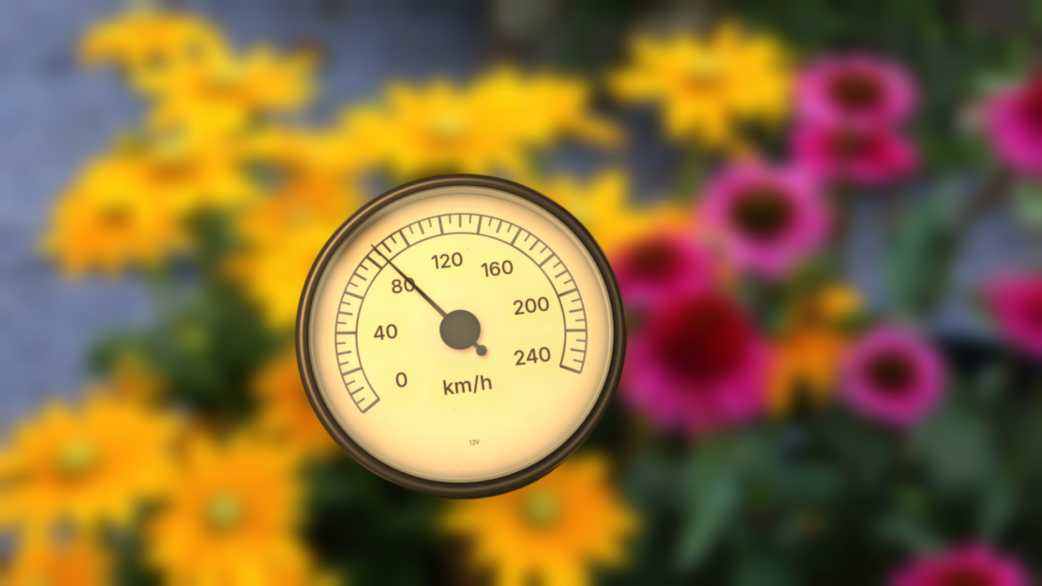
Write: 85 km/h
